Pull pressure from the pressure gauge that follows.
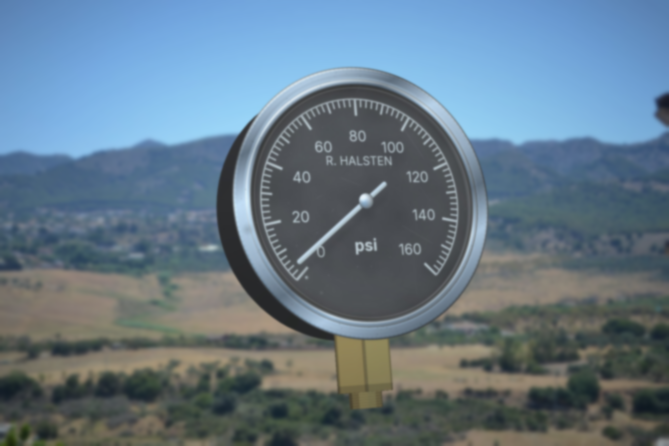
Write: 4 psi
